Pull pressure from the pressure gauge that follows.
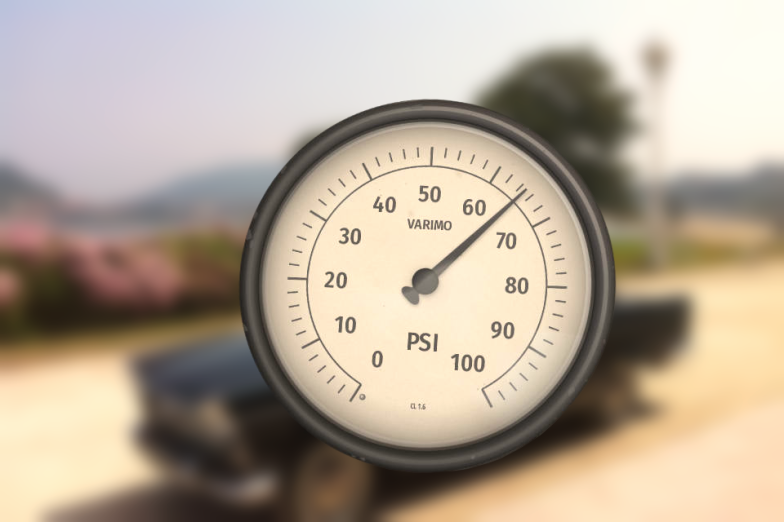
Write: 65 psi
